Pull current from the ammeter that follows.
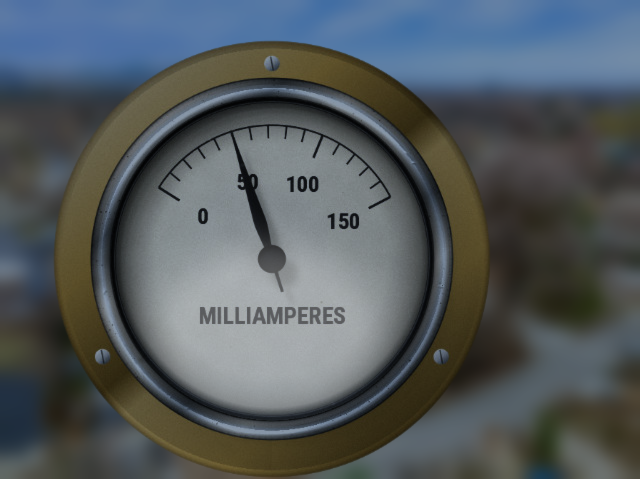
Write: 50 mA
